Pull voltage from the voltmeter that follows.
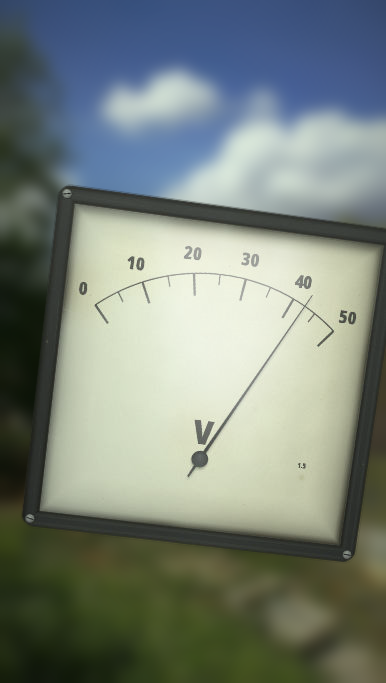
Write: 42.5 V
